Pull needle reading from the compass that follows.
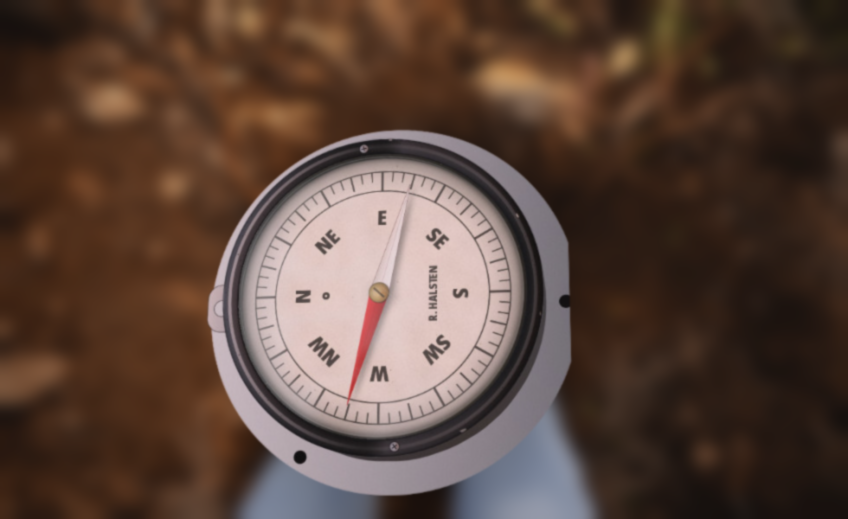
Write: 285 °
